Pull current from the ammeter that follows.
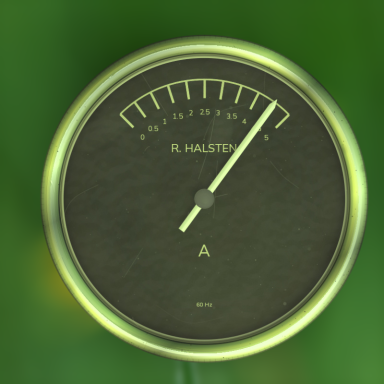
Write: 4.5 A
